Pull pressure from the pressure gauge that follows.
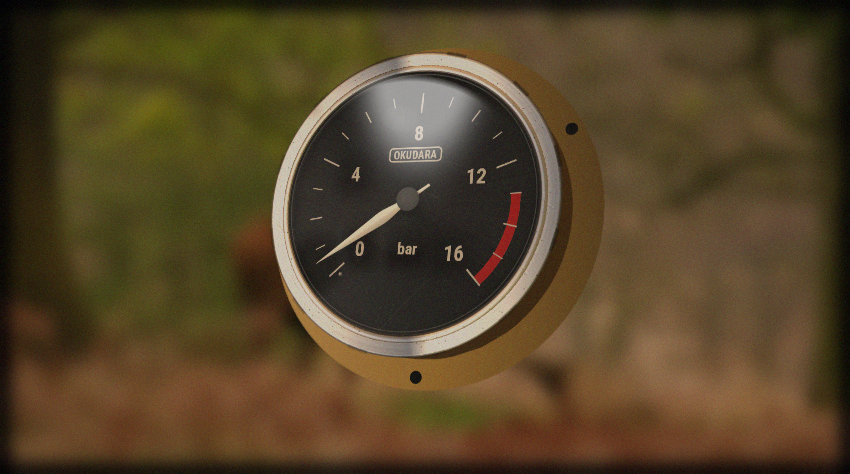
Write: 0.5 bar
